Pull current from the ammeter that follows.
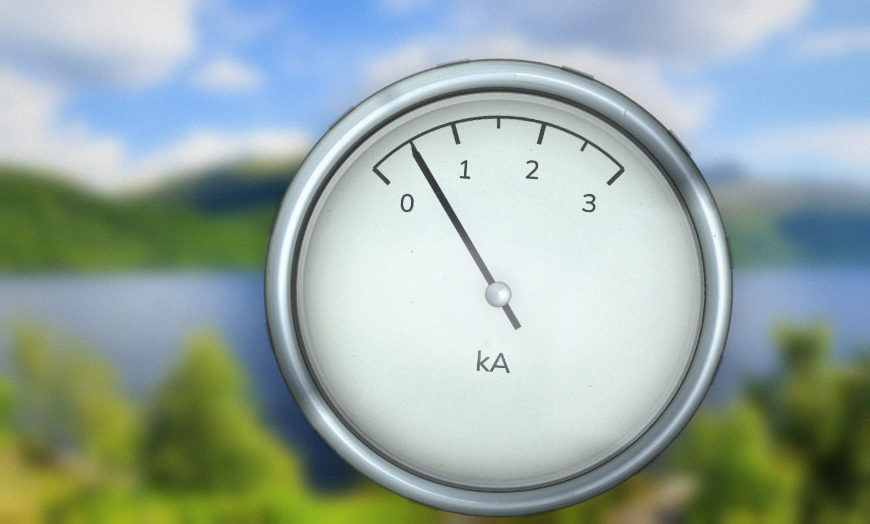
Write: 0.5 kA
